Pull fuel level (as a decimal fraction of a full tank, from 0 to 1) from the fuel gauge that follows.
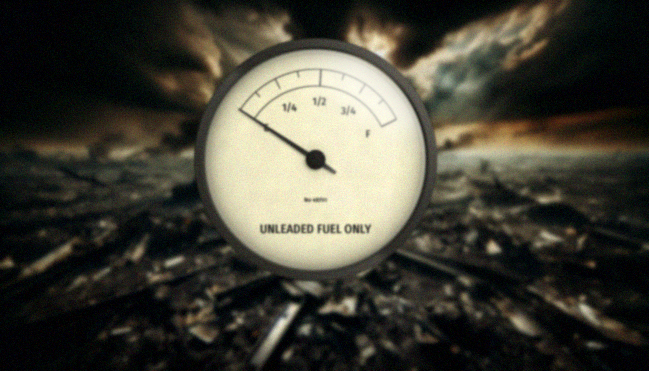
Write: 0
